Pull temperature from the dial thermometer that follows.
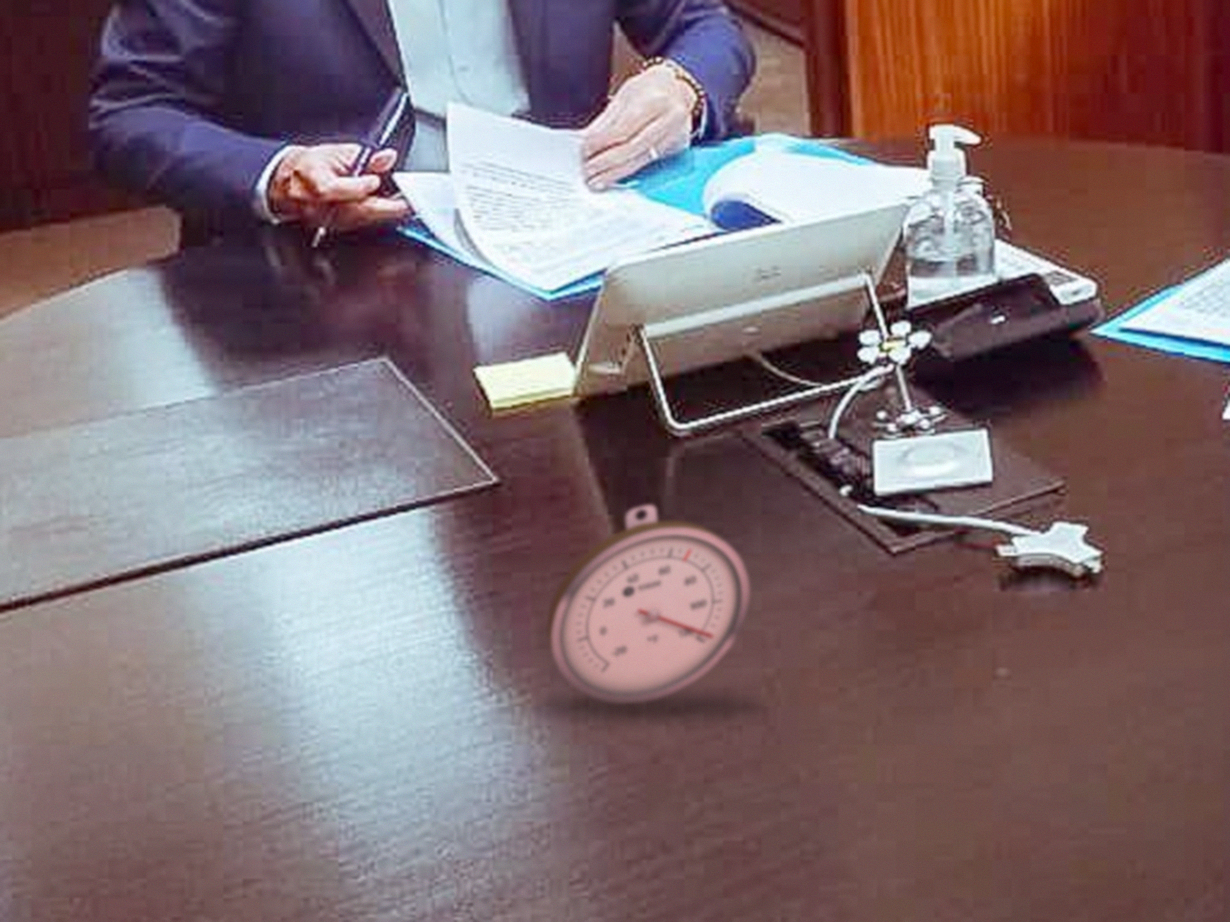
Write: 116 °F
